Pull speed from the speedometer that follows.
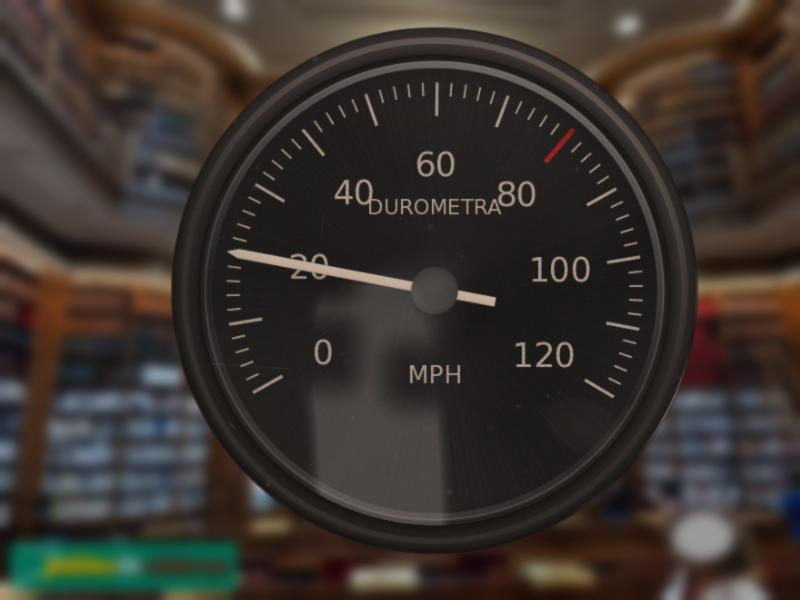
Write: 20 mph
